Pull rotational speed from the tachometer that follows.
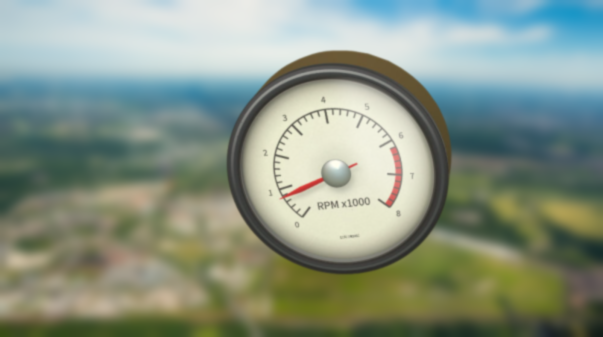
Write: 800 rpm
